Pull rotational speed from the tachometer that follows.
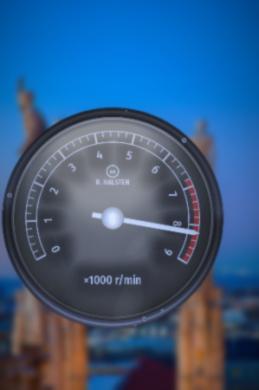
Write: 8200 rpm
